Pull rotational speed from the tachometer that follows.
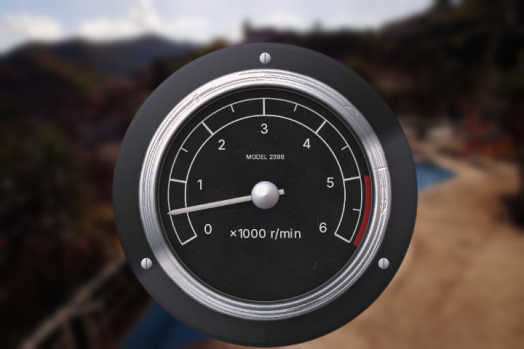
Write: 500 rpm
